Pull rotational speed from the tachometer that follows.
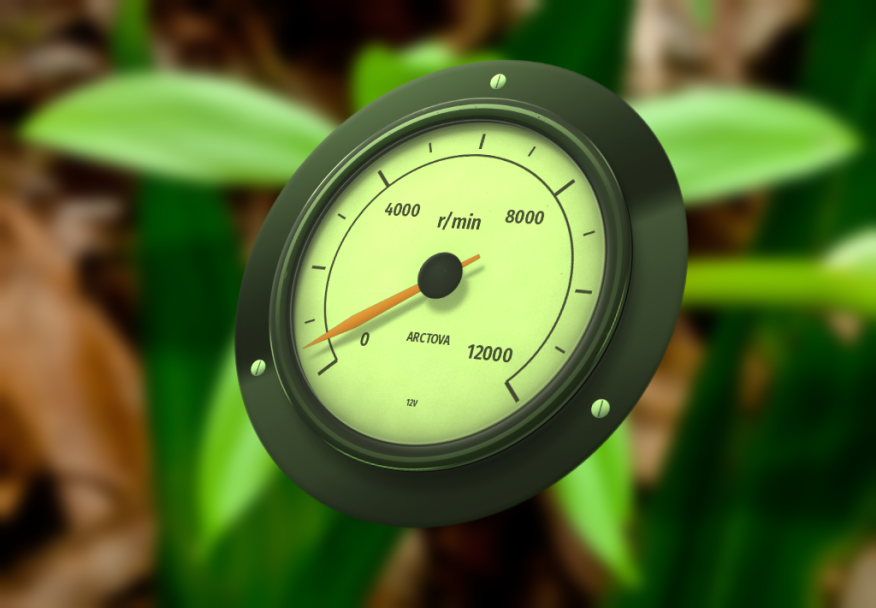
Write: 500 rpm
